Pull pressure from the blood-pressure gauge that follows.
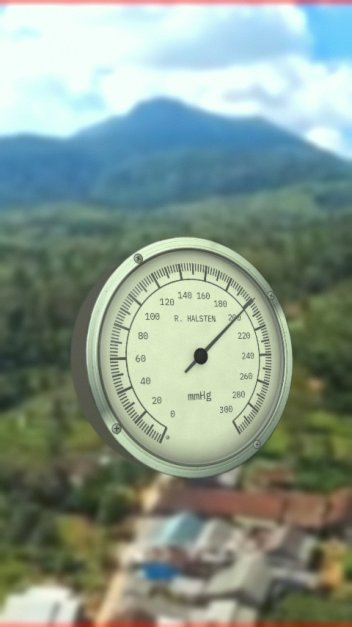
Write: 200 mmHg
